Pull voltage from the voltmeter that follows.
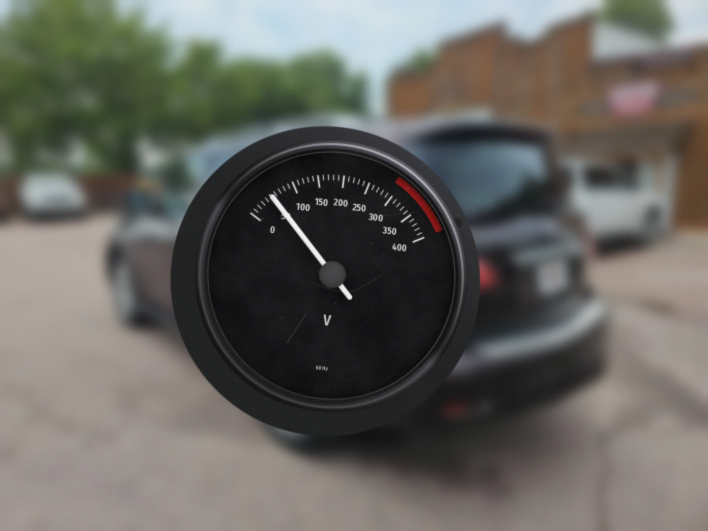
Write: 50 V
